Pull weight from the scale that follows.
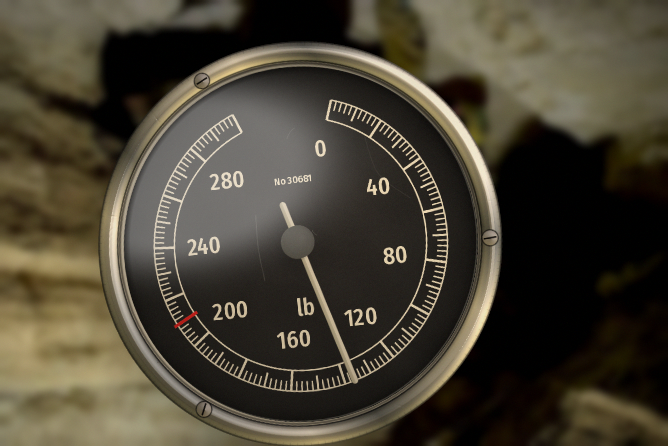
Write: 136 lb
